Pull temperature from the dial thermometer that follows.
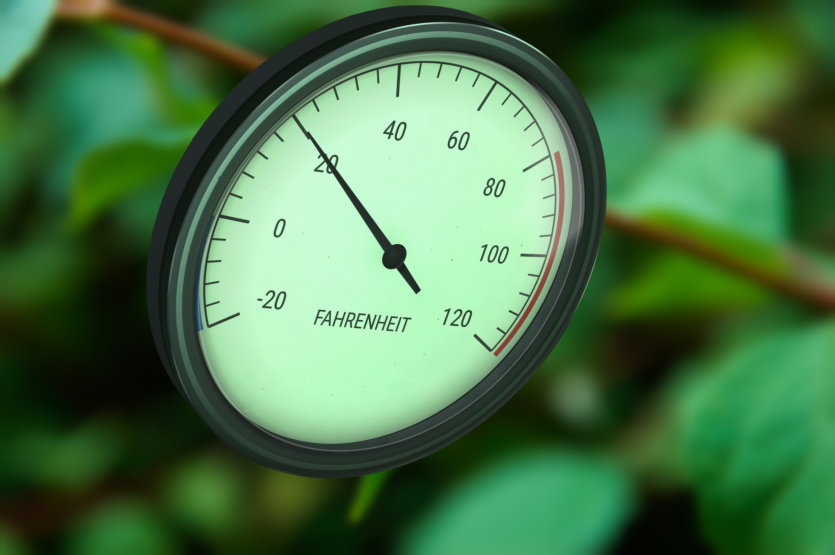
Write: 20 °F
